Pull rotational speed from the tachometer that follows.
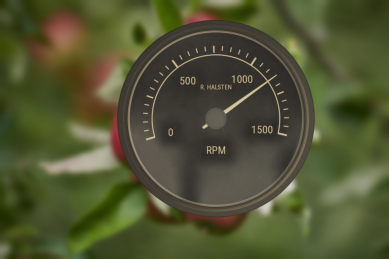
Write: 1150 rpm
